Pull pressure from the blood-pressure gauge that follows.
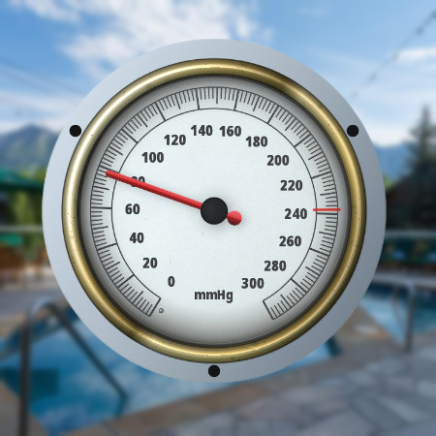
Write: 78 mmHg
